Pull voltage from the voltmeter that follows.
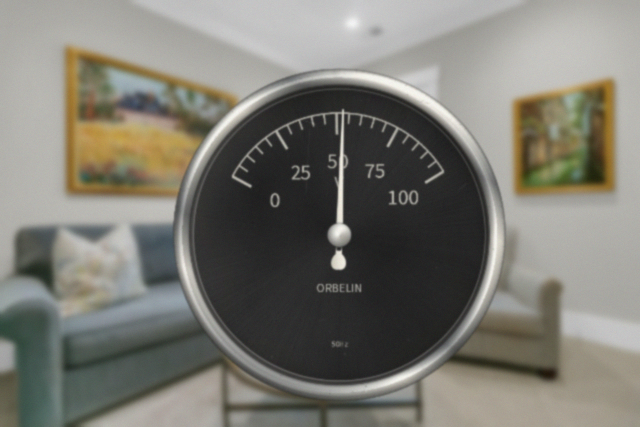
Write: 52.5 V
